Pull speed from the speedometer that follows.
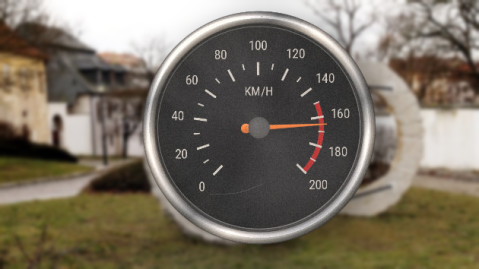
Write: 165 km/h
